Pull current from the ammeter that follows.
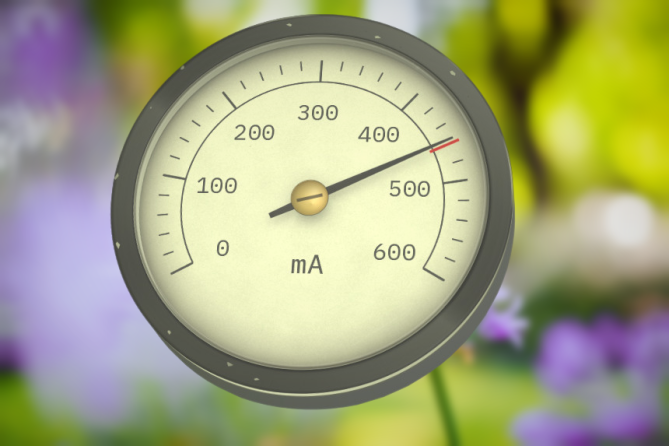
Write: 460 mA
